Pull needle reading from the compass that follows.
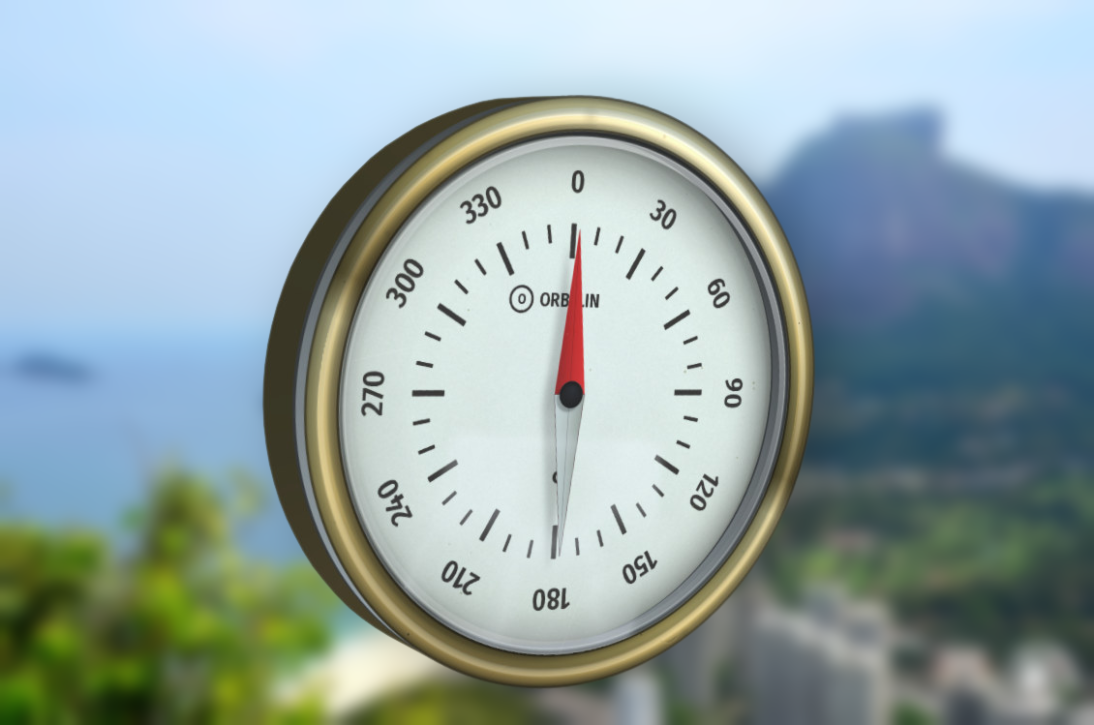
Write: 0 °
